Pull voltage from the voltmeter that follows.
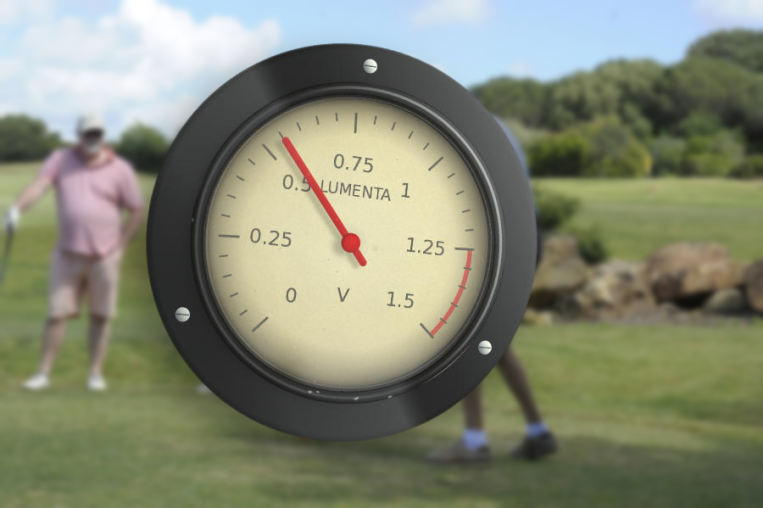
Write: 0.55 V
